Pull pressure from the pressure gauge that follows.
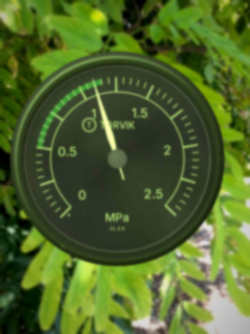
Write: 1.1 MPa
